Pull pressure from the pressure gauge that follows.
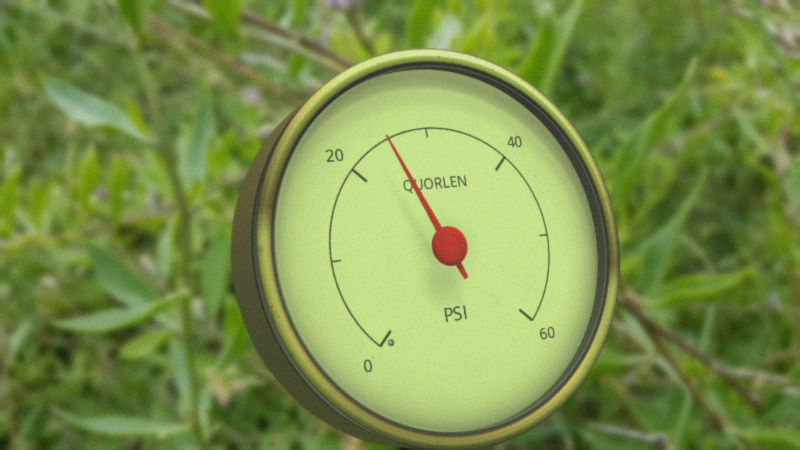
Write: 25 psi
